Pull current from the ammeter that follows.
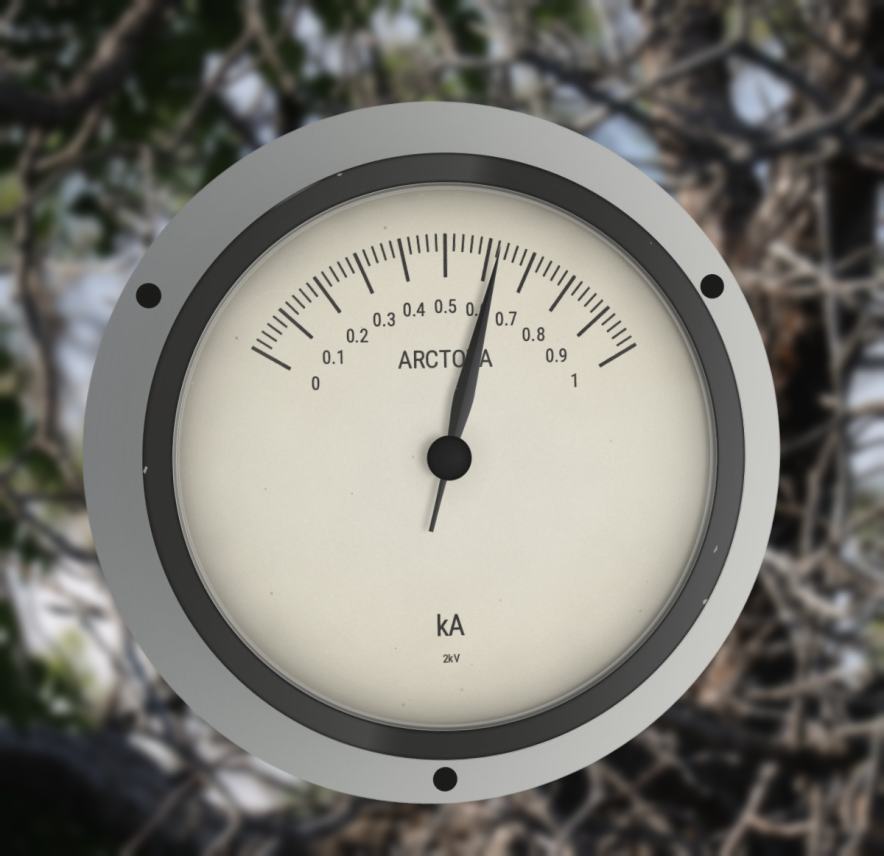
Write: 0.62 kA
